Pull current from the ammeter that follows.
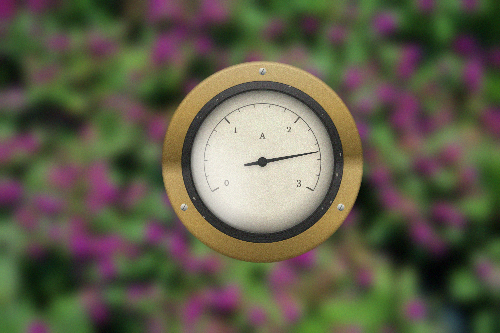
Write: 2.5 A
